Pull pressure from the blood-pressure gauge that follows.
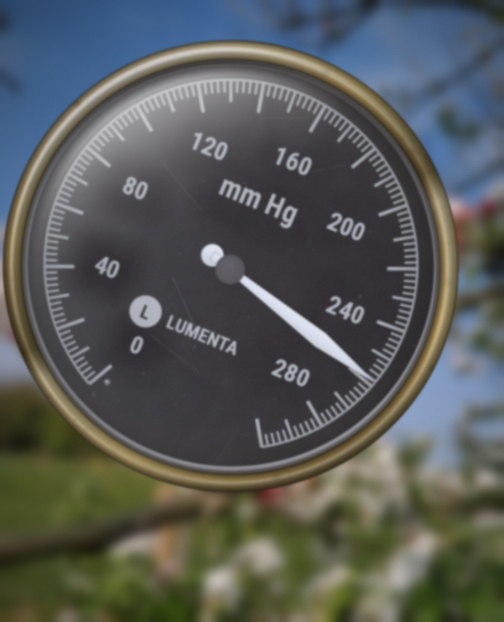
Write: 258 mmHg
